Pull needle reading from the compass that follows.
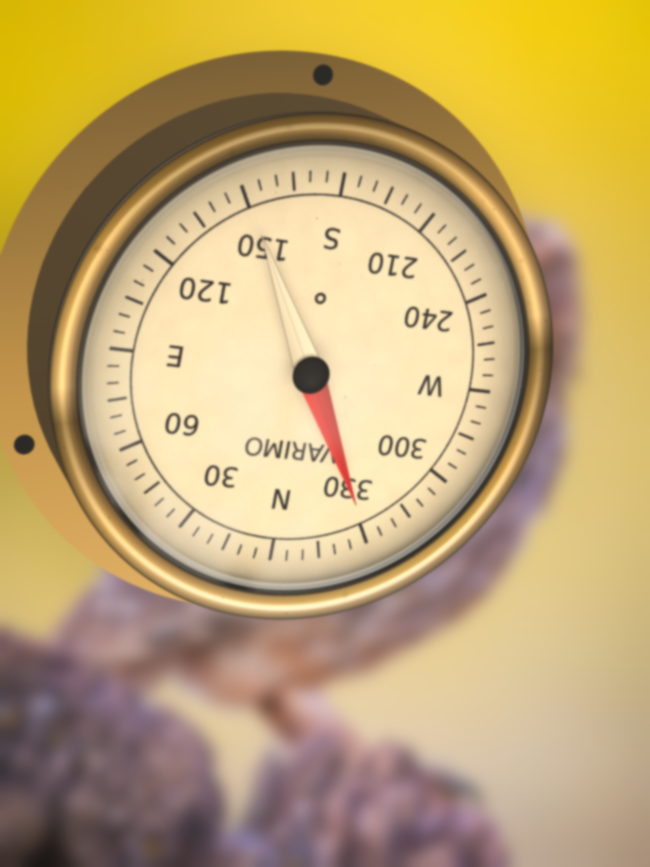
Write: 330 °
